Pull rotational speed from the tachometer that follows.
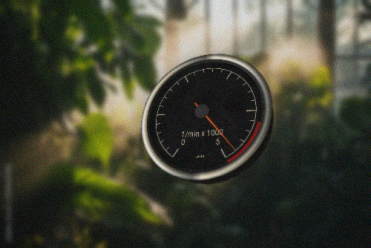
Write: 4800 rpm
